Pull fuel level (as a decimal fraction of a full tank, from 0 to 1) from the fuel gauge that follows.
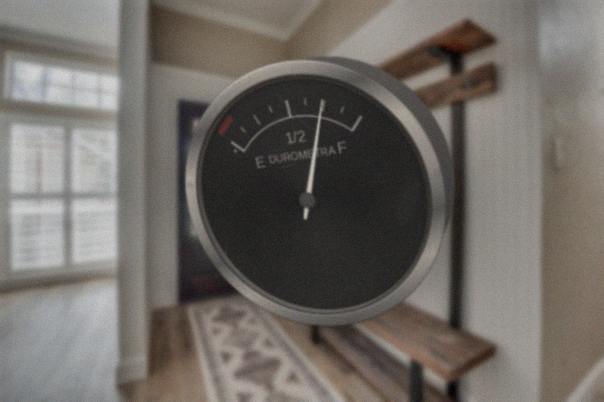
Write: 0.75
